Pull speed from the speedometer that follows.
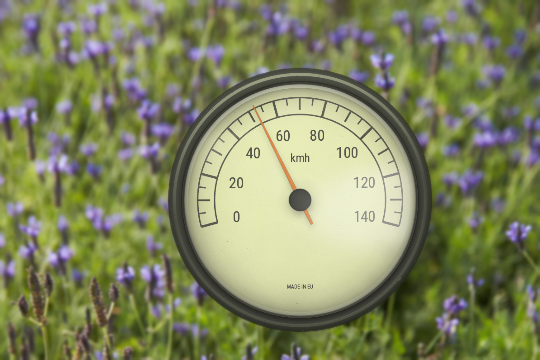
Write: 52.5 km/h
